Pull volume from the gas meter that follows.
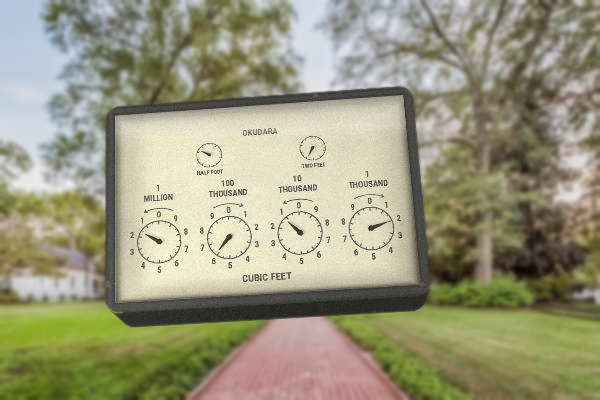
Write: 161200 ft³
